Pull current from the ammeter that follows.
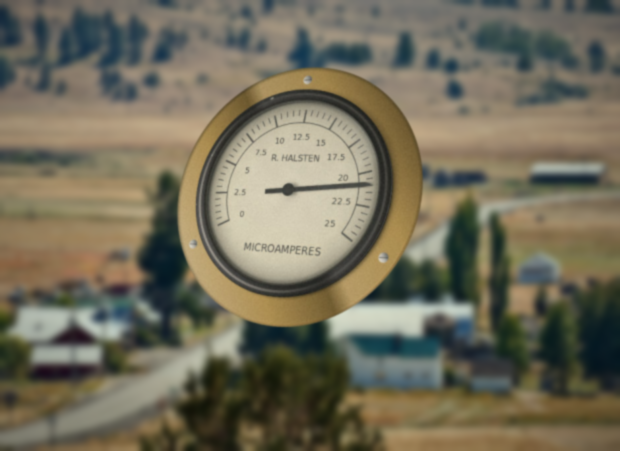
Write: 21 µA
